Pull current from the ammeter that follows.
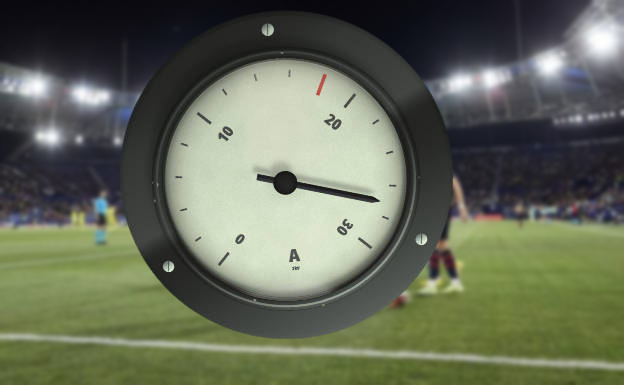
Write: 27 A
